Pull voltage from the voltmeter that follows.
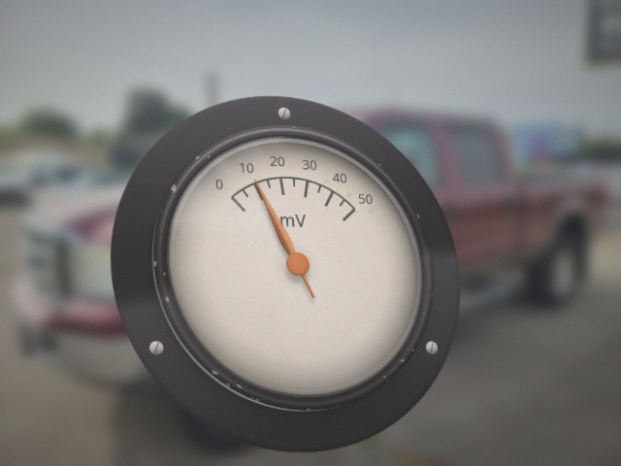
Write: 10 mV
